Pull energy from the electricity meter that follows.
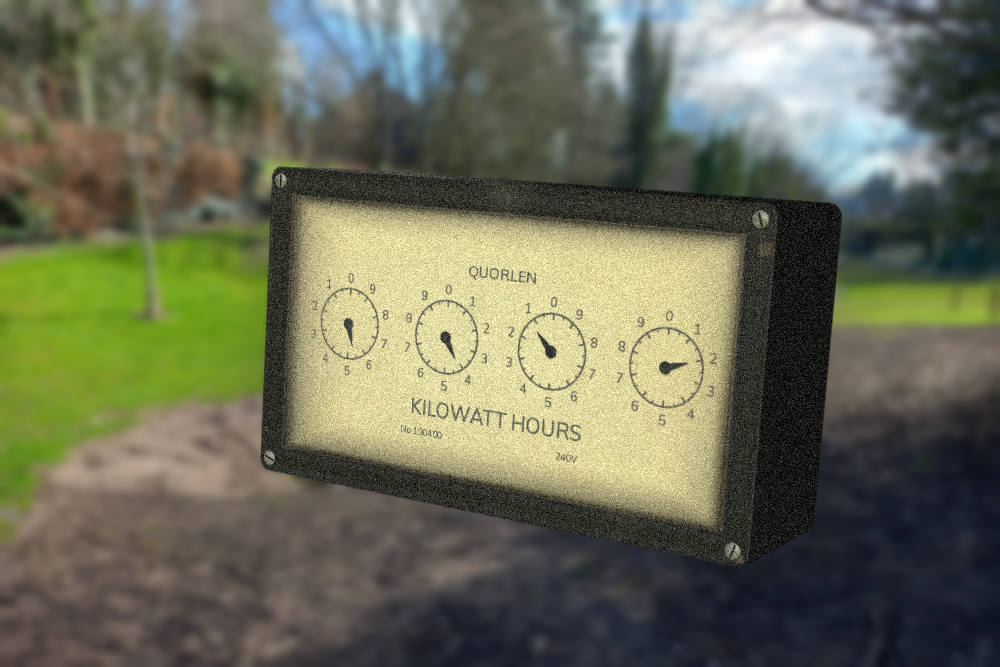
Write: 5412 kWh
